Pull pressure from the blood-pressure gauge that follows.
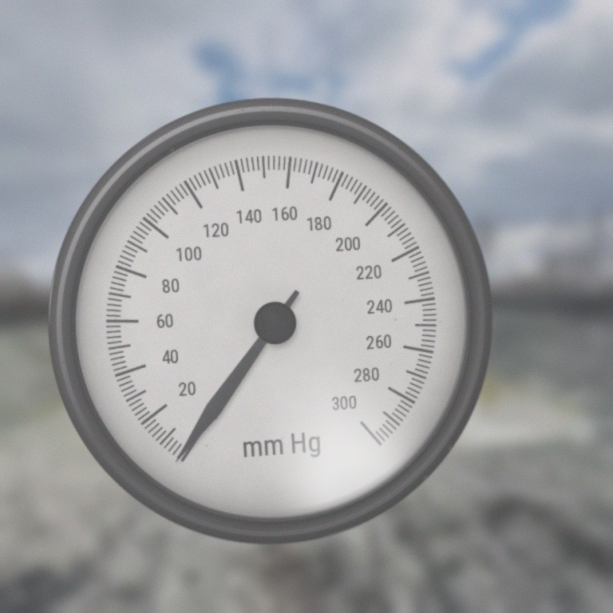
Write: 2 mmHg
